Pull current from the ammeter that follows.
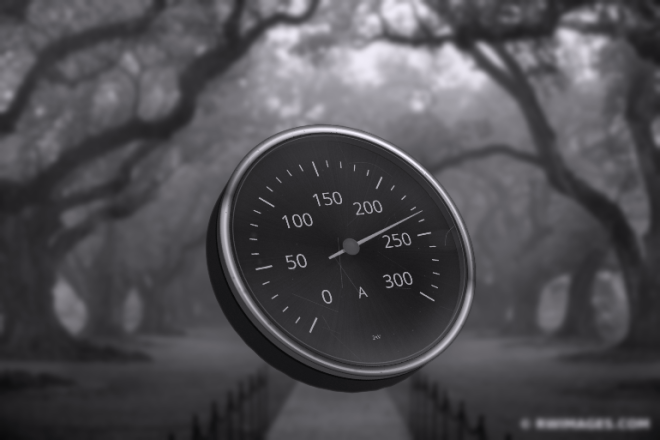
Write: 235 A
